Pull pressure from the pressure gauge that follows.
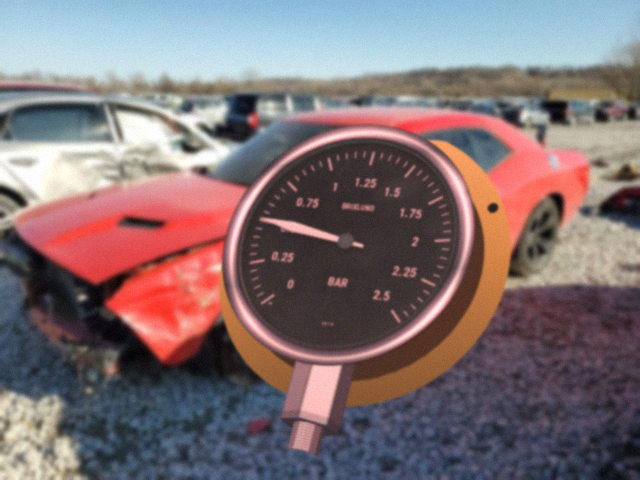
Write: 0.5 bar
